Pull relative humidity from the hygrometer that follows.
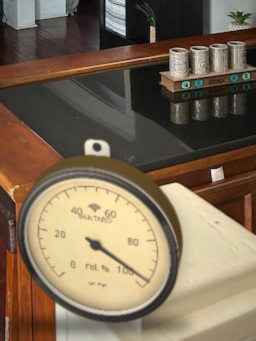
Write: 96 %
